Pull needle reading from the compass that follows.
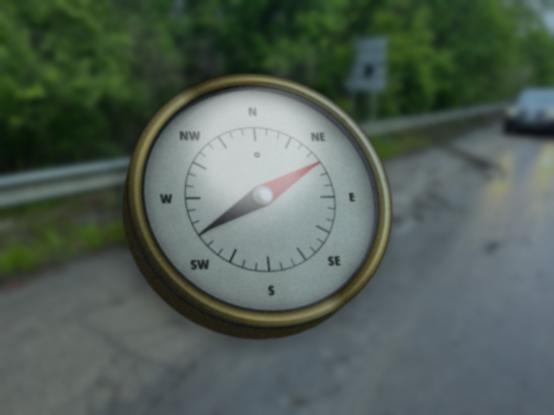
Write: 60 °
